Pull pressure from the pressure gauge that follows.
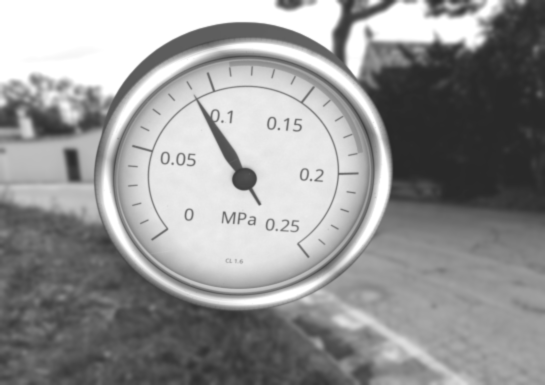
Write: 0.09 MPa
